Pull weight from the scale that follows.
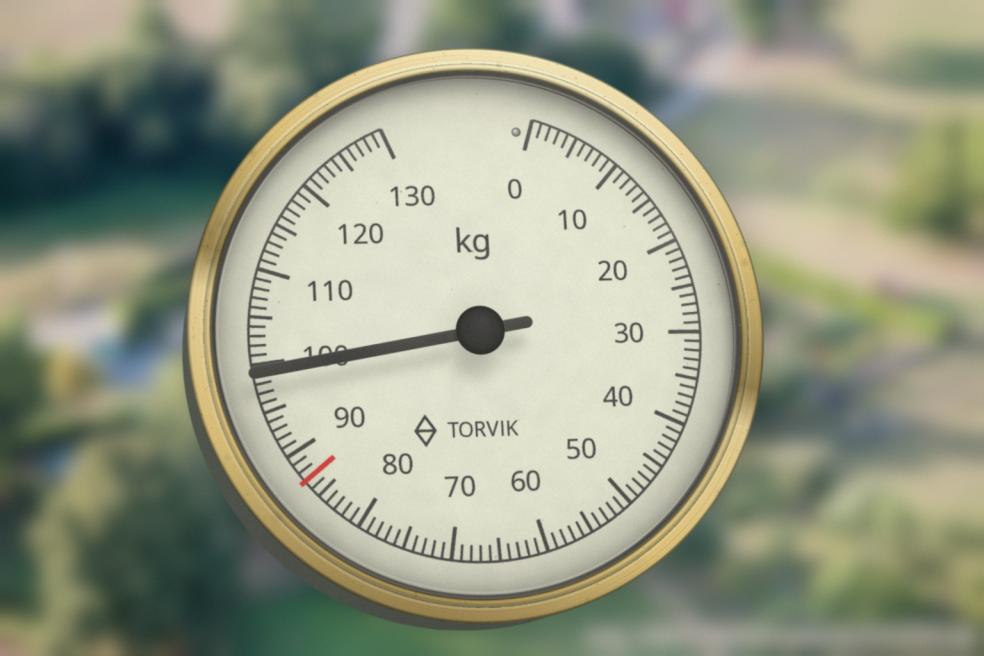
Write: 99 kg
